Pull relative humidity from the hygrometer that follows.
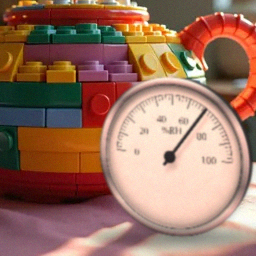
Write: 70 %
